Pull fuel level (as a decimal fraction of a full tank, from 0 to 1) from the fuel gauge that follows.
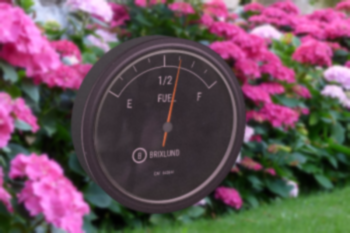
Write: 0.625
